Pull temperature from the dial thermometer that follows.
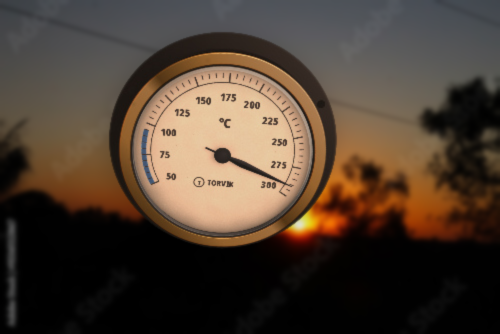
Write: 290 °C
